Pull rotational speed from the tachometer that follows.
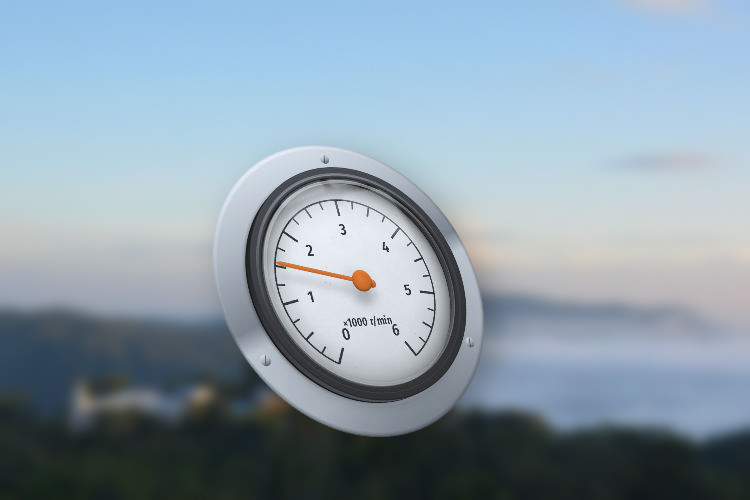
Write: 1500 rpm
